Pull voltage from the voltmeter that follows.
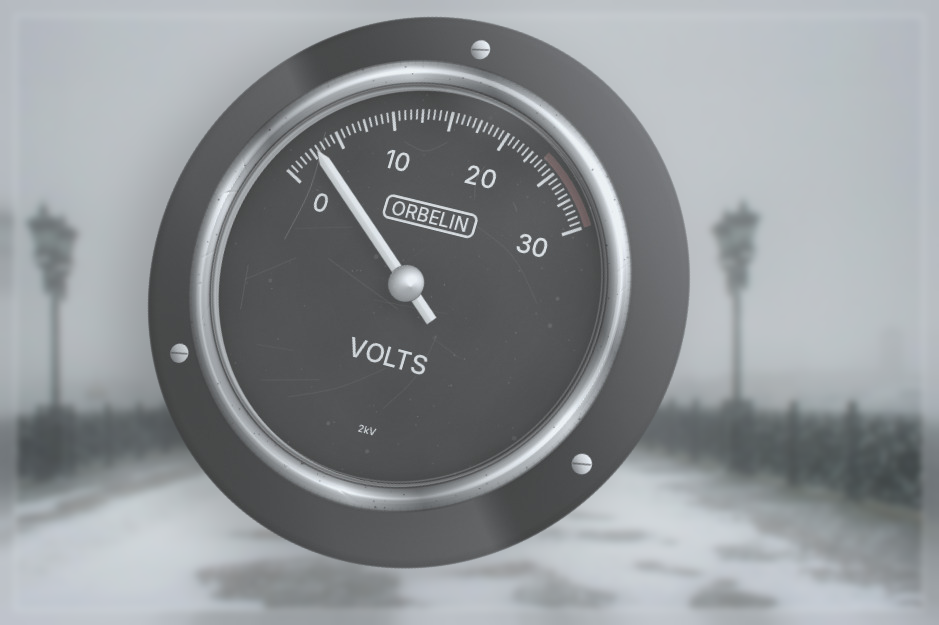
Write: 3 V
